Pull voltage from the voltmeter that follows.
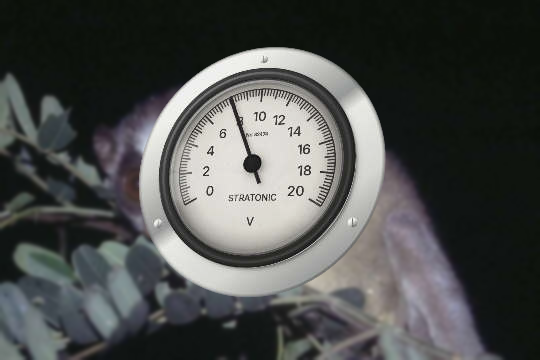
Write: 8 V
